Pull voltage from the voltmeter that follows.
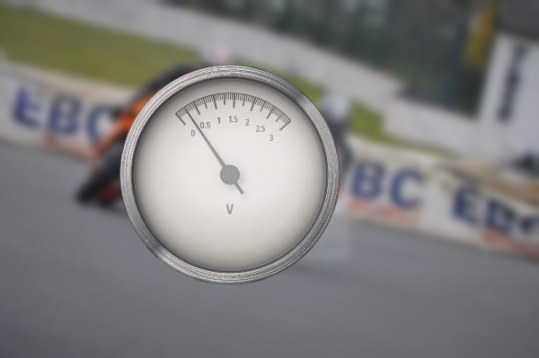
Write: 0.25 V
